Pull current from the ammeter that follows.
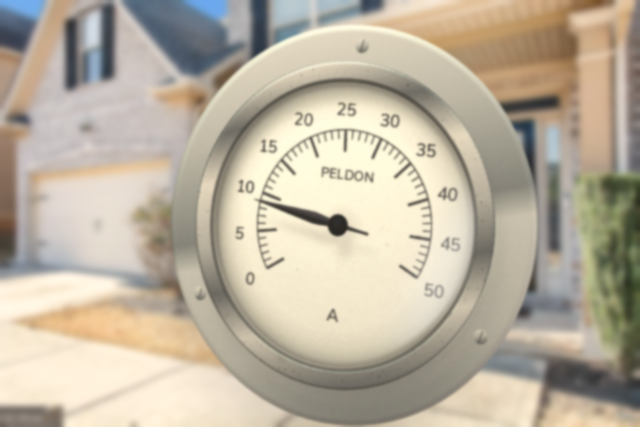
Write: 9 A
